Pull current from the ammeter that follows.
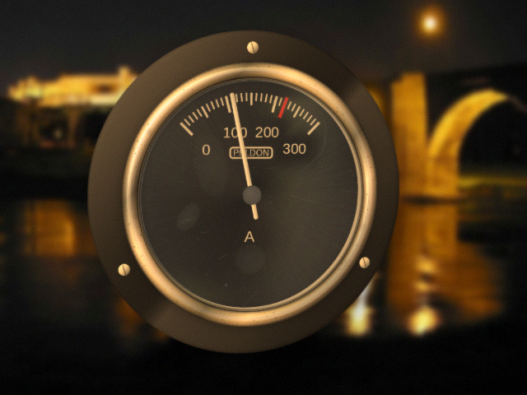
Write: 110 A
